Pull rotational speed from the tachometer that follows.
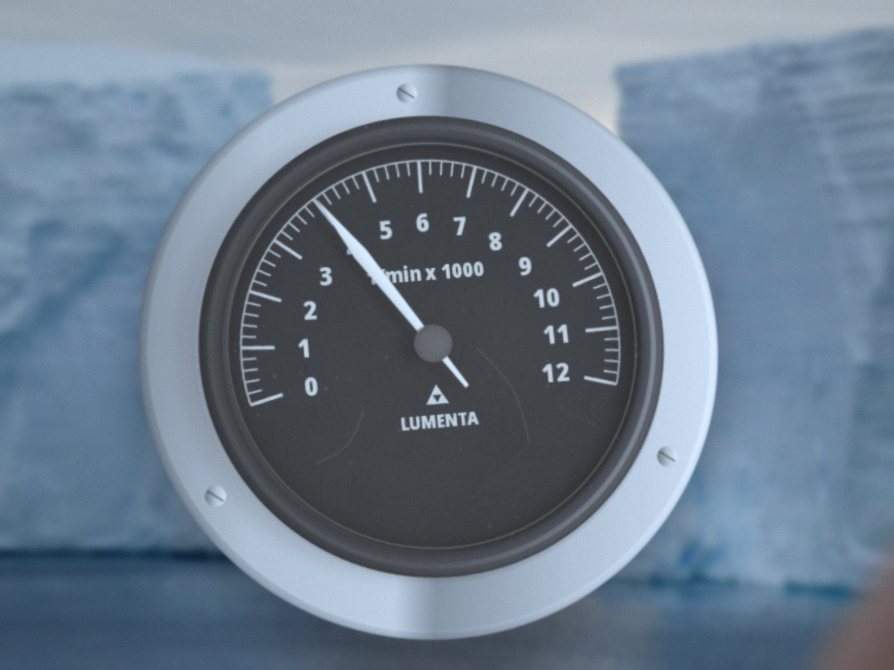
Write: 4000 rpm
